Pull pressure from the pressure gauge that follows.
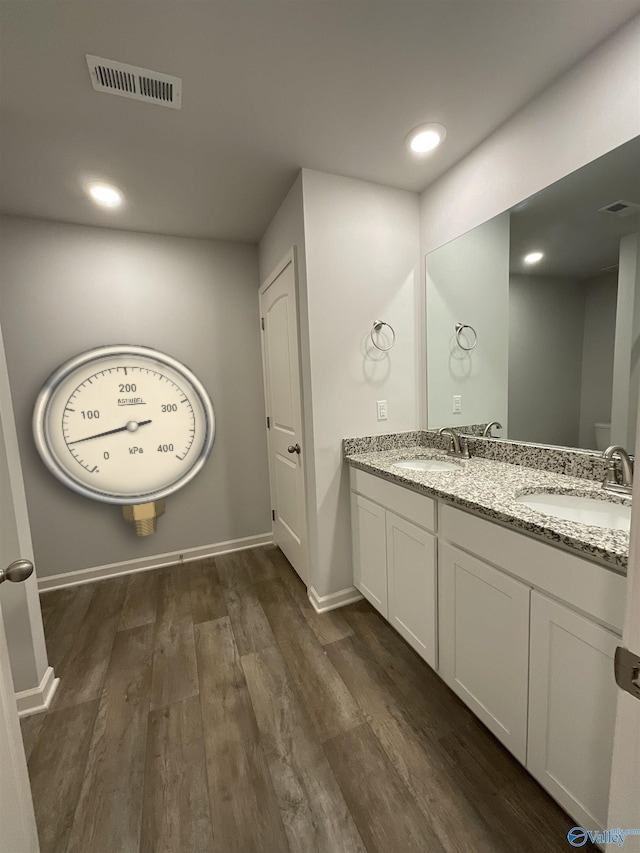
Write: 50 kPa
